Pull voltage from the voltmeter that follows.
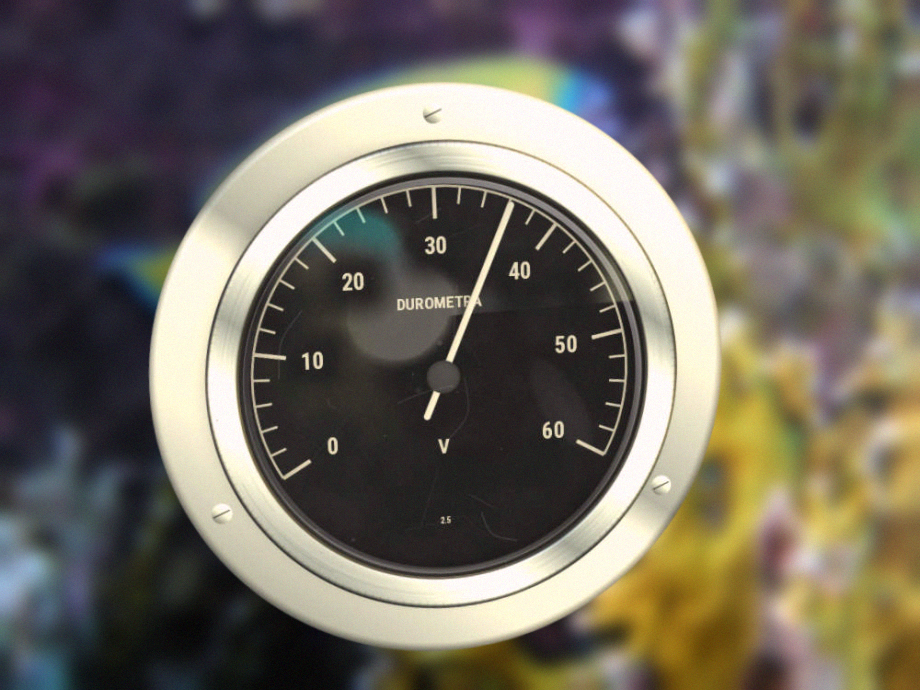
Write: 36 V
